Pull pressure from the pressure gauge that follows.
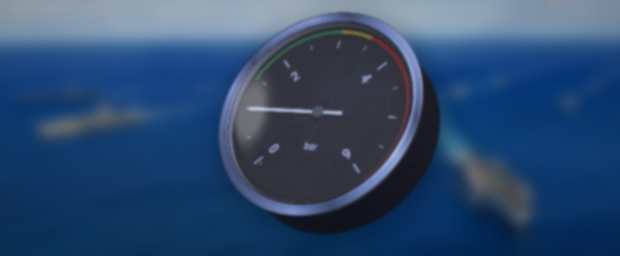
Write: 1 bar
